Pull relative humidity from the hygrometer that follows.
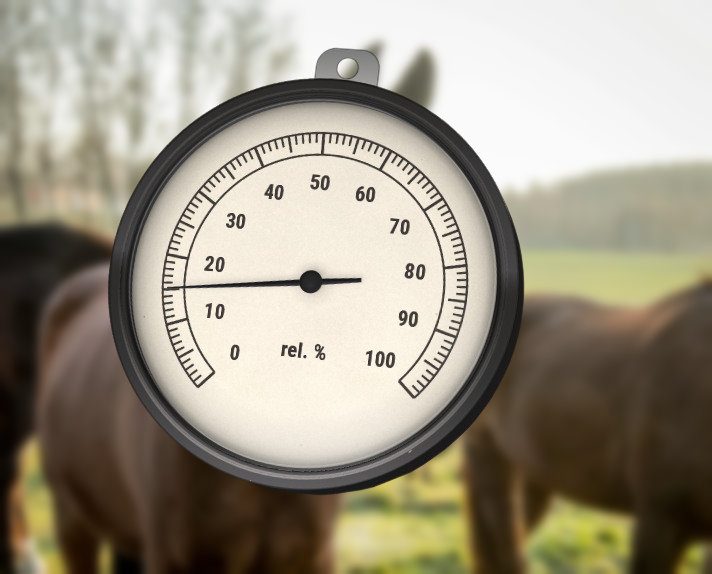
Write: 15 %
